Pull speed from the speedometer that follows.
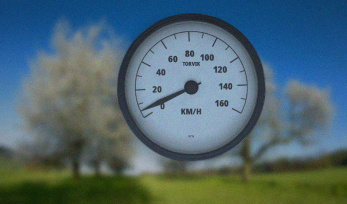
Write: 5 km/h
